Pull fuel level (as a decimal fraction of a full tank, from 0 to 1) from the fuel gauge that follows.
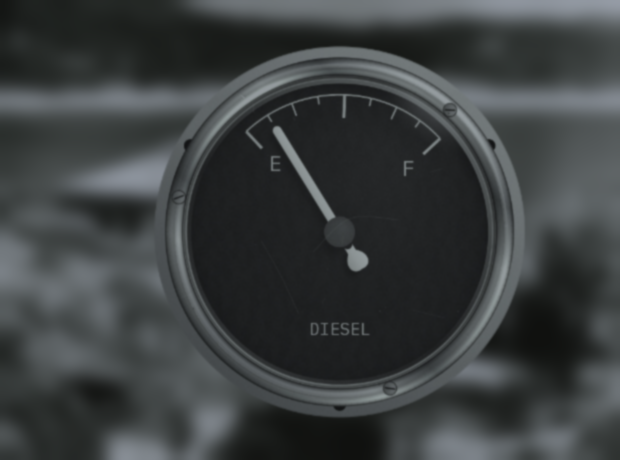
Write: 0.125
